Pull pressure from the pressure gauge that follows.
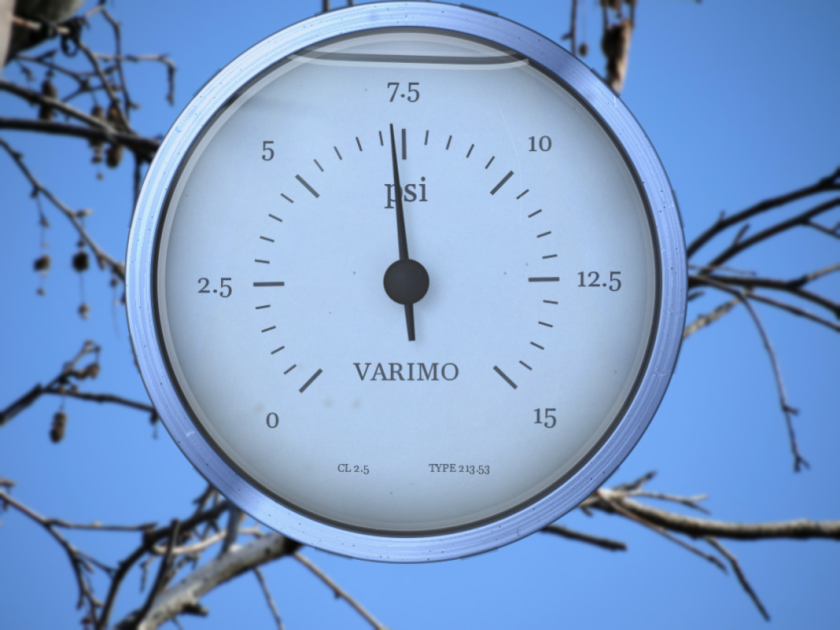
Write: 7.25 psi
